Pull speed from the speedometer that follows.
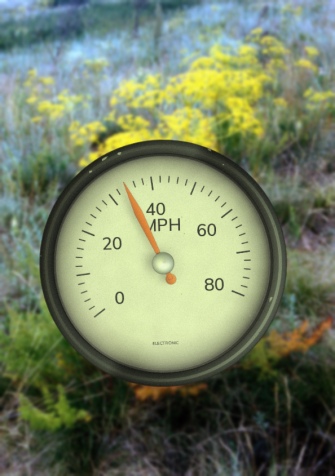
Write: 34 mph
